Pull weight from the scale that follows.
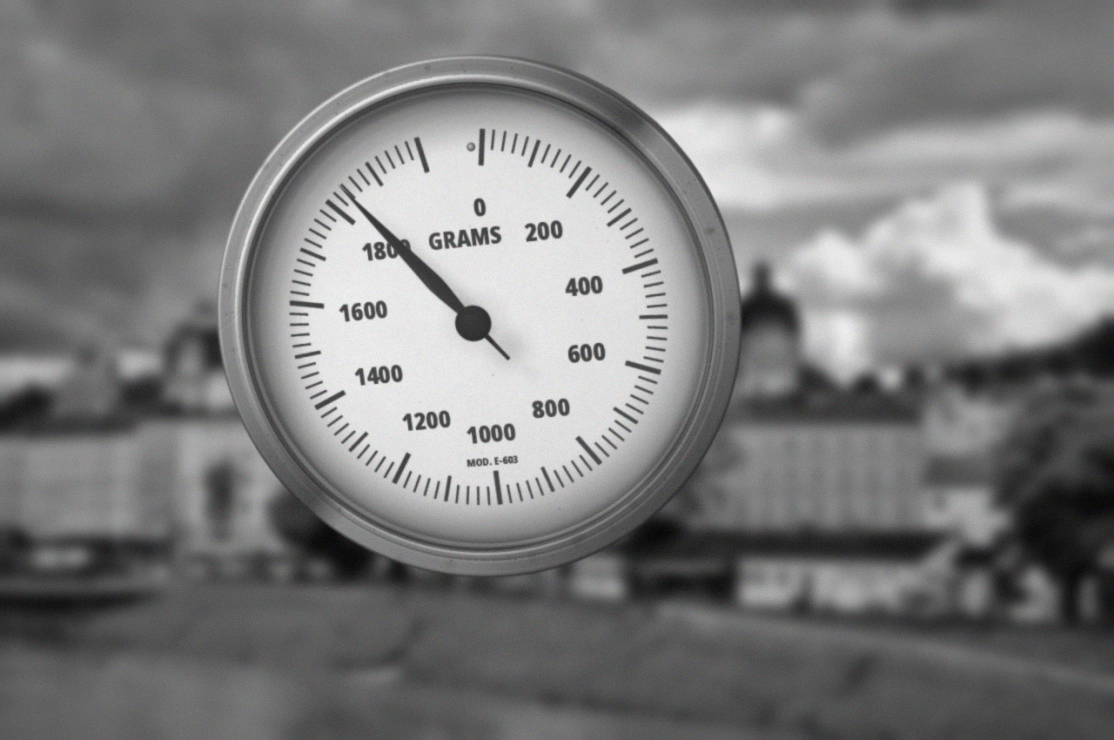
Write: 1840 g
